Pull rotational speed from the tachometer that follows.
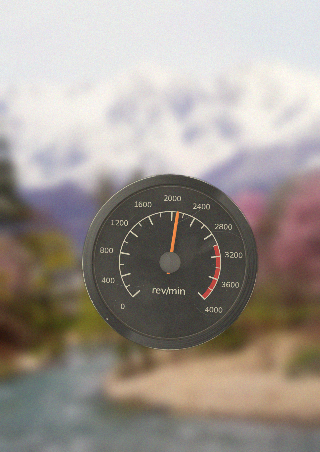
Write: 2100 rpm
